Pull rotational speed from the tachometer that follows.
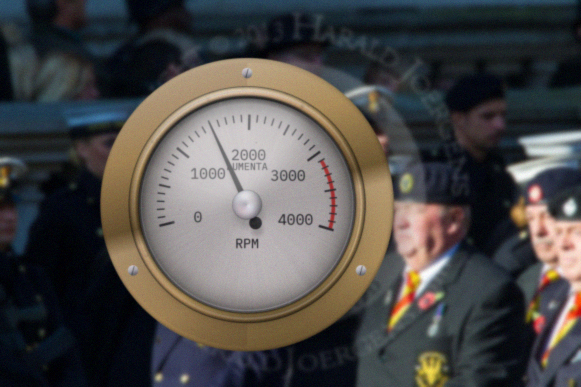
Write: 1500 rpm
